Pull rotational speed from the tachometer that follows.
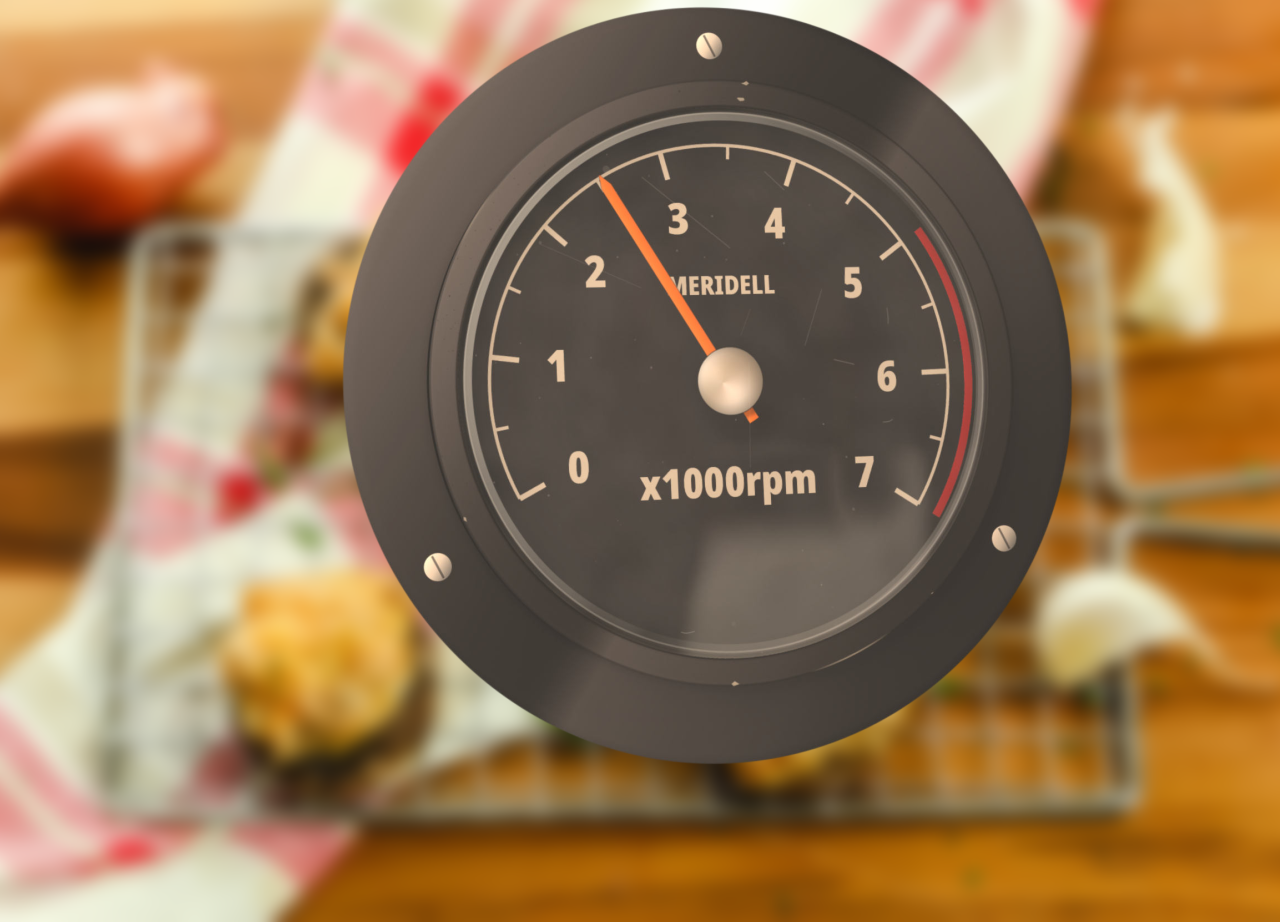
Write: 2500 rpm
